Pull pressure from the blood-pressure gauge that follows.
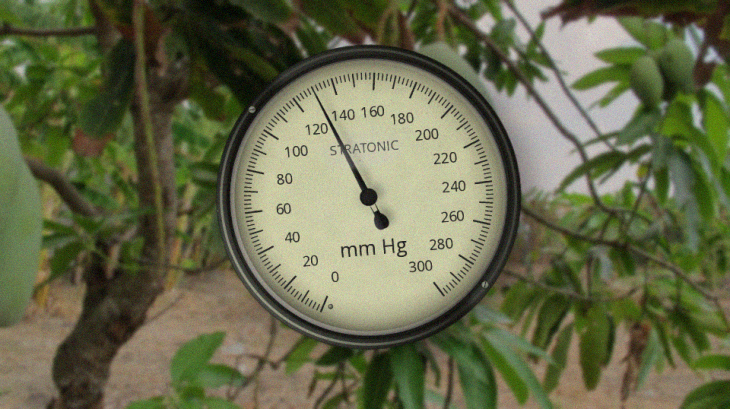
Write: 130 mmHg
